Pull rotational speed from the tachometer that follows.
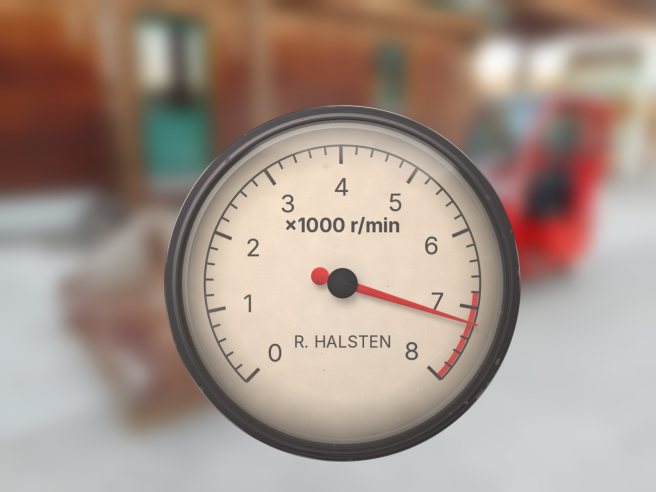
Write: 7200 rpm
